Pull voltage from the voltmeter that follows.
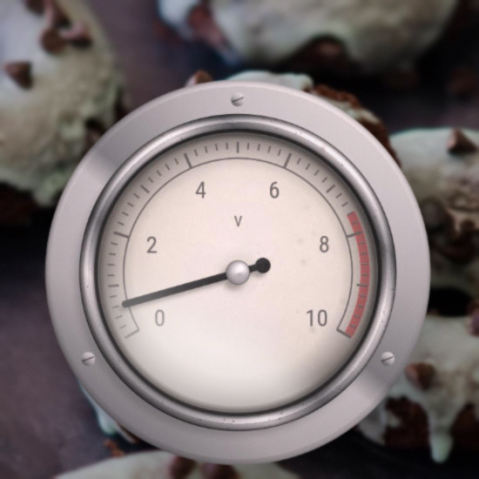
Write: 0.6 V
